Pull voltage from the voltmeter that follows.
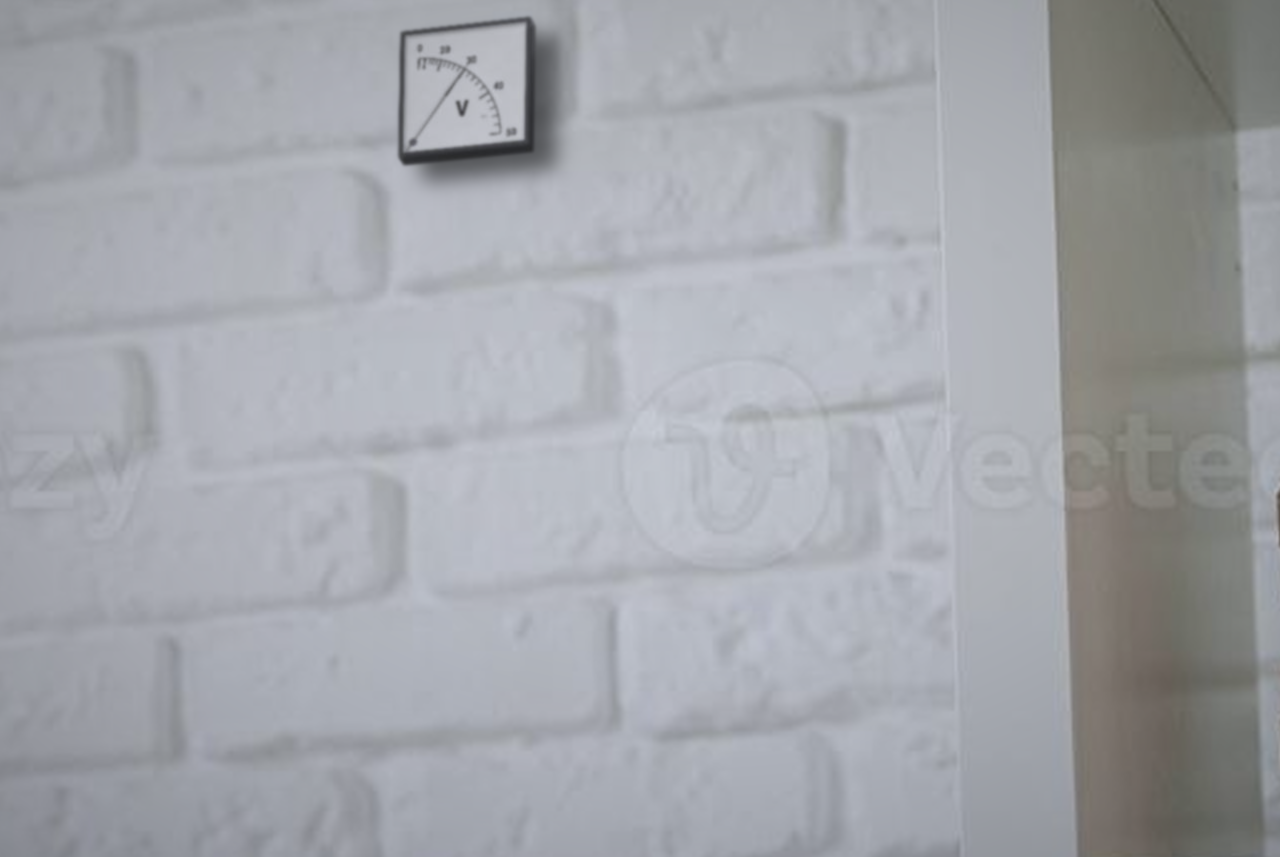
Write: 30 V
